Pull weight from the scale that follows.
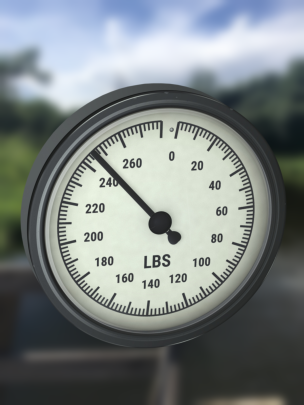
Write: 246 lb
